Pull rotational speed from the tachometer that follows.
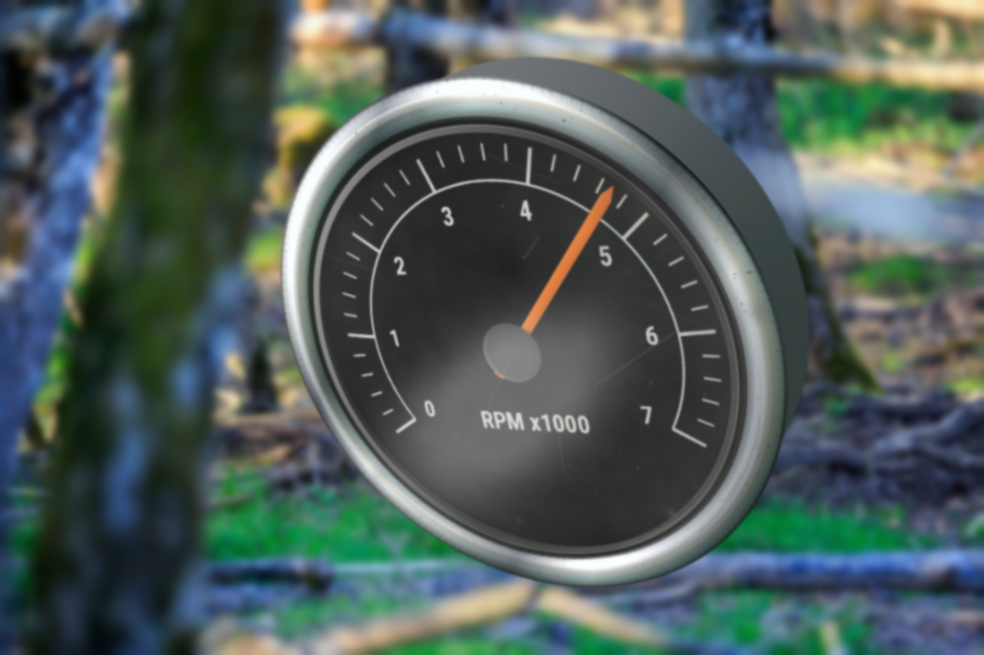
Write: 4700 rpm
